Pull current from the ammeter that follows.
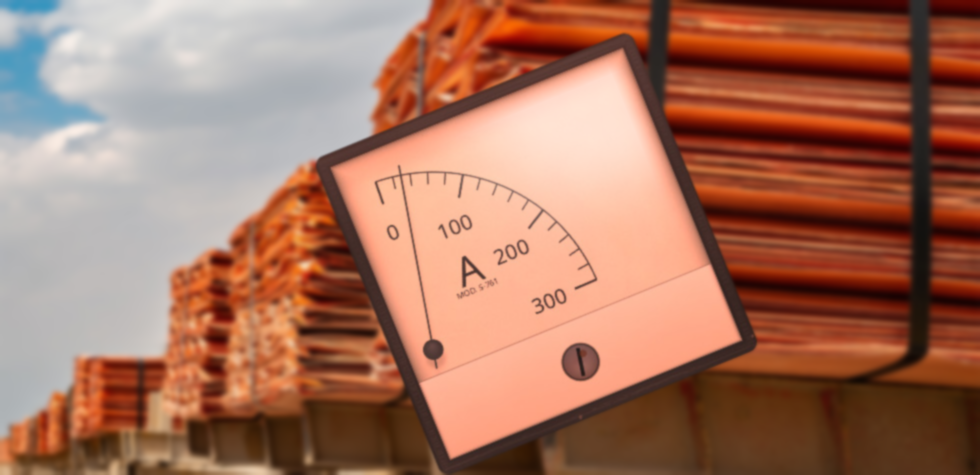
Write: 30 A
